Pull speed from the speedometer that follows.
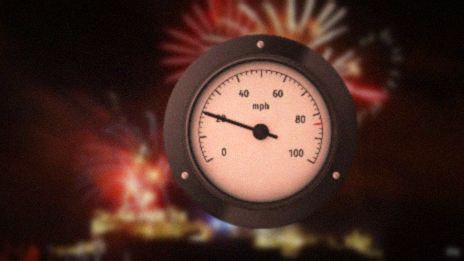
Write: 20 mph
